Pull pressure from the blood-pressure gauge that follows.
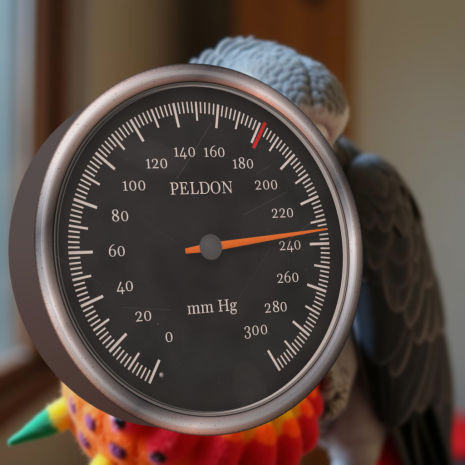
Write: 234 mmHg
